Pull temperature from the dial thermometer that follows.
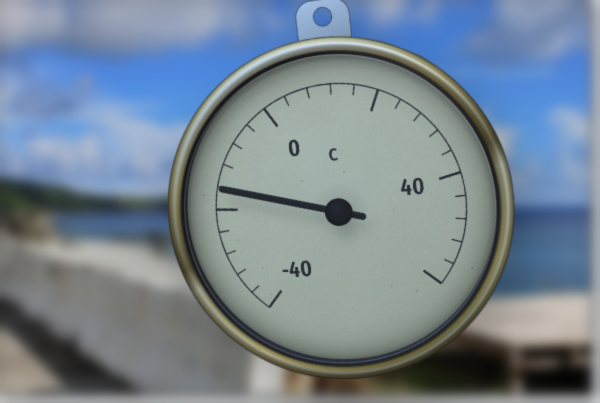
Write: -16 °C
